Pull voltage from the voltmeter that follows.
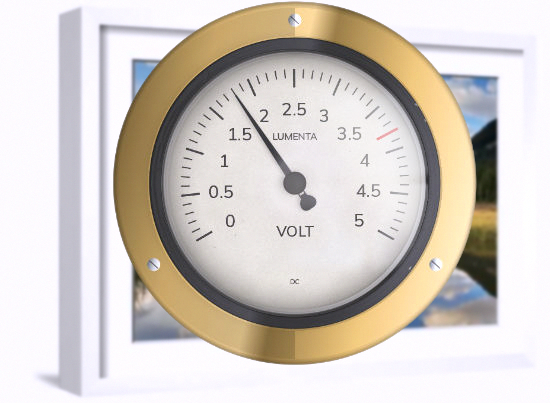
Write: 1.8 V
